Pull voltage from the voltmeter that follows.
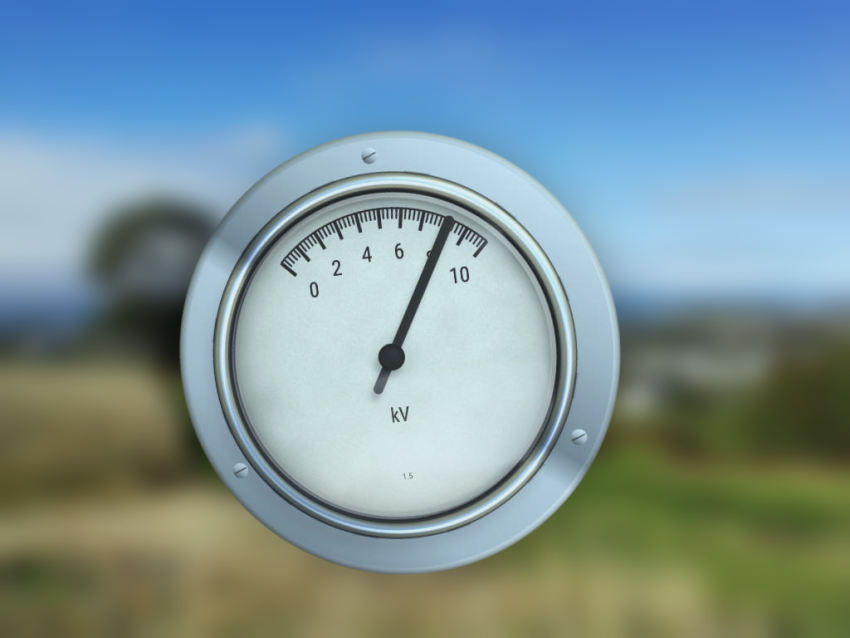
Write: 8.2 kV
